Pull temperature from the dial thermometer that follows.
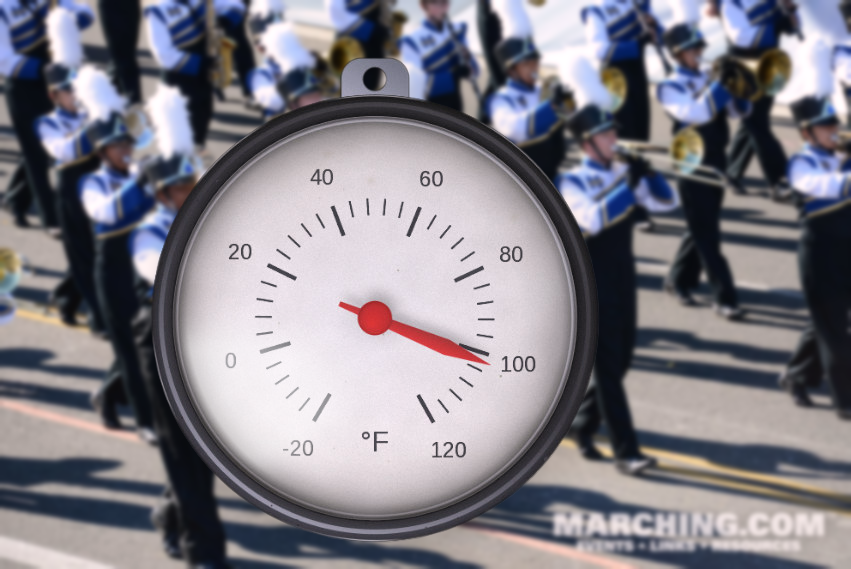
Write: 102 °F
